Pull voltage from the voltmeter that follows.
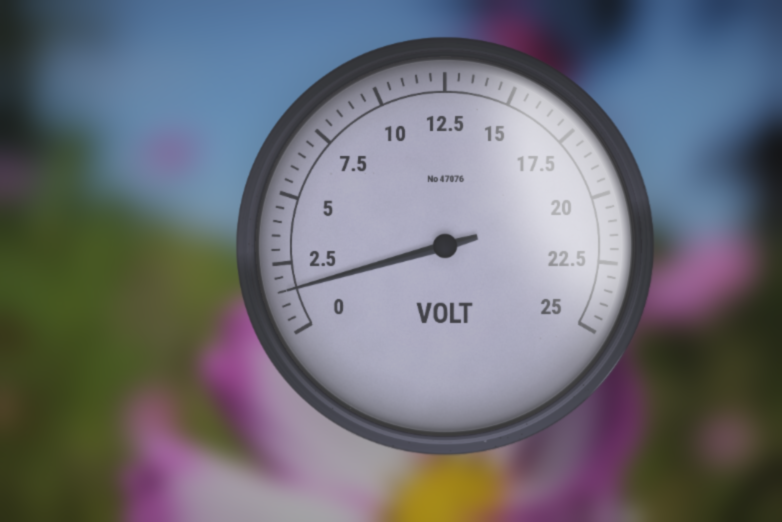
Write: 1.5 V
